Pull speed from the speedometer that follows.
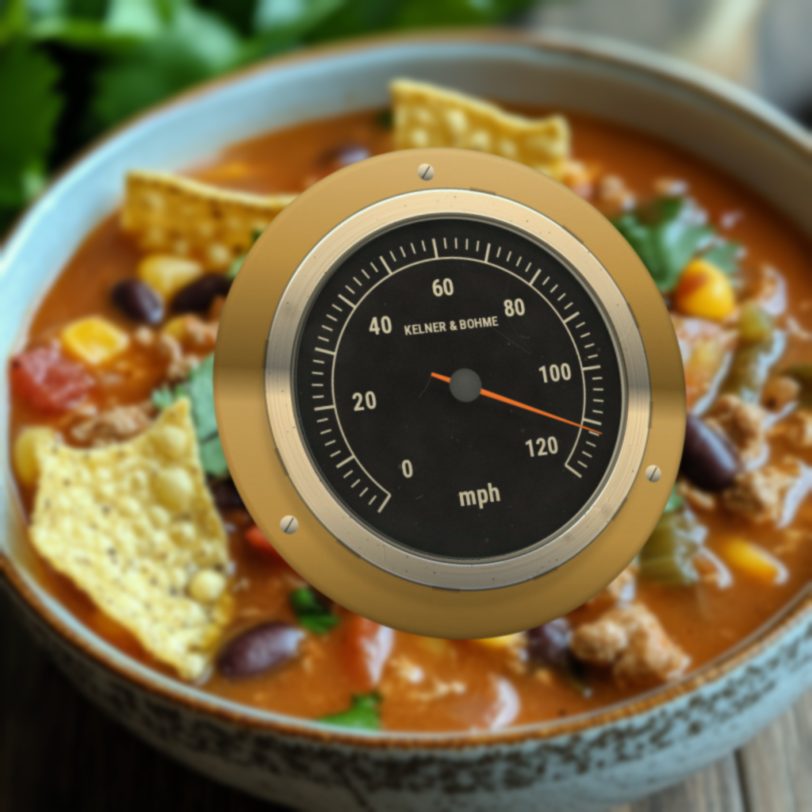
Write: 112 mph
